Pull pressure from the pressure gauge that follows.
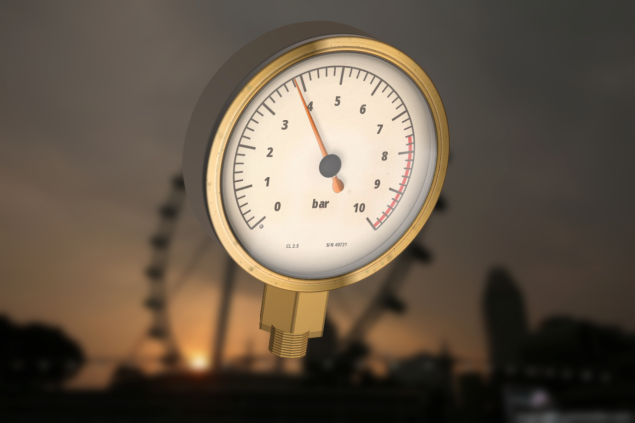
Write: 3.8 bar
